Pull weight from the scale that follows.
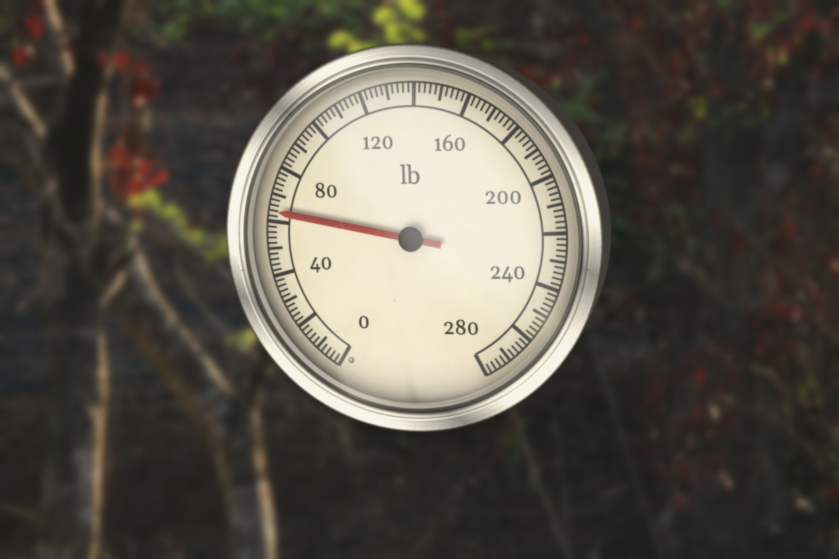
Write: 64 lb
